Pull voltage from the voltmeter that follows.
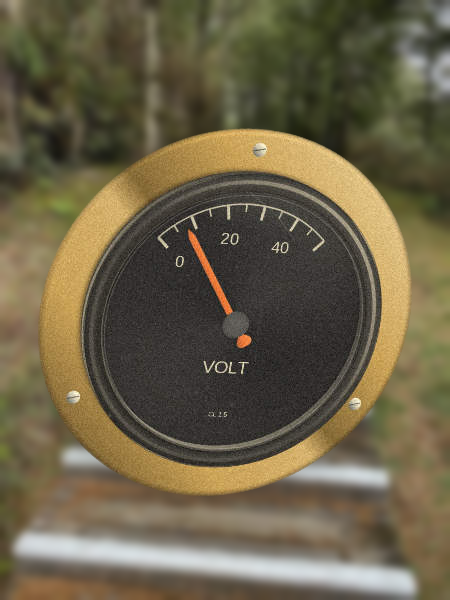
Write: 7.5 V
